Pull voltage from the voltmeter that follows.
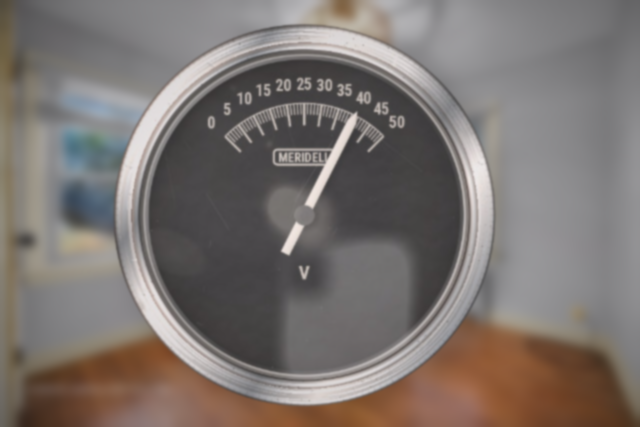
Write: 40 V
